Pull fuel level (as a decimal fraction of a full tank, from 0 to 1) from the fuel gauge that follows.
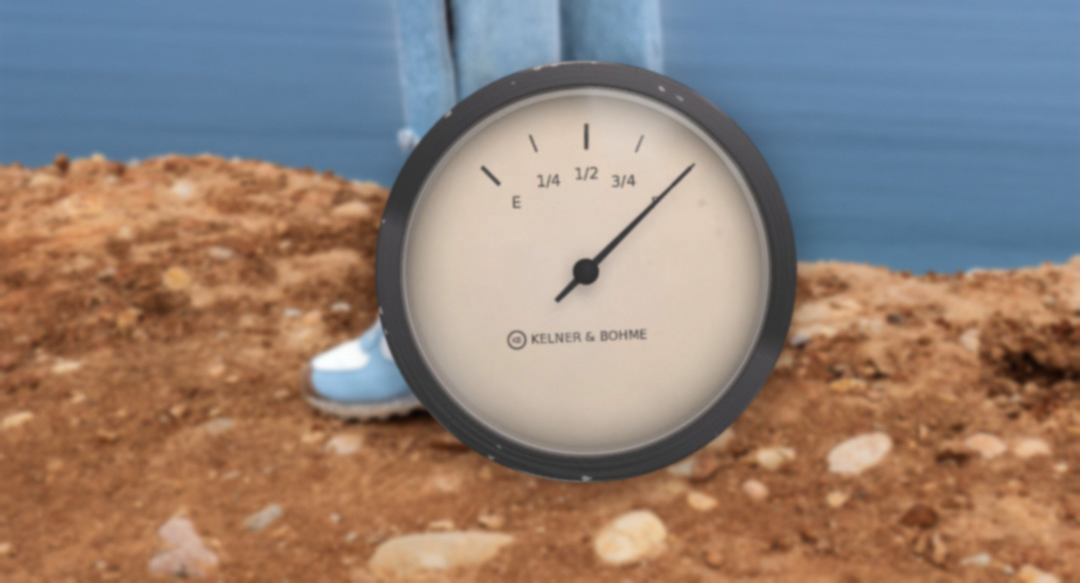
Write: 1
